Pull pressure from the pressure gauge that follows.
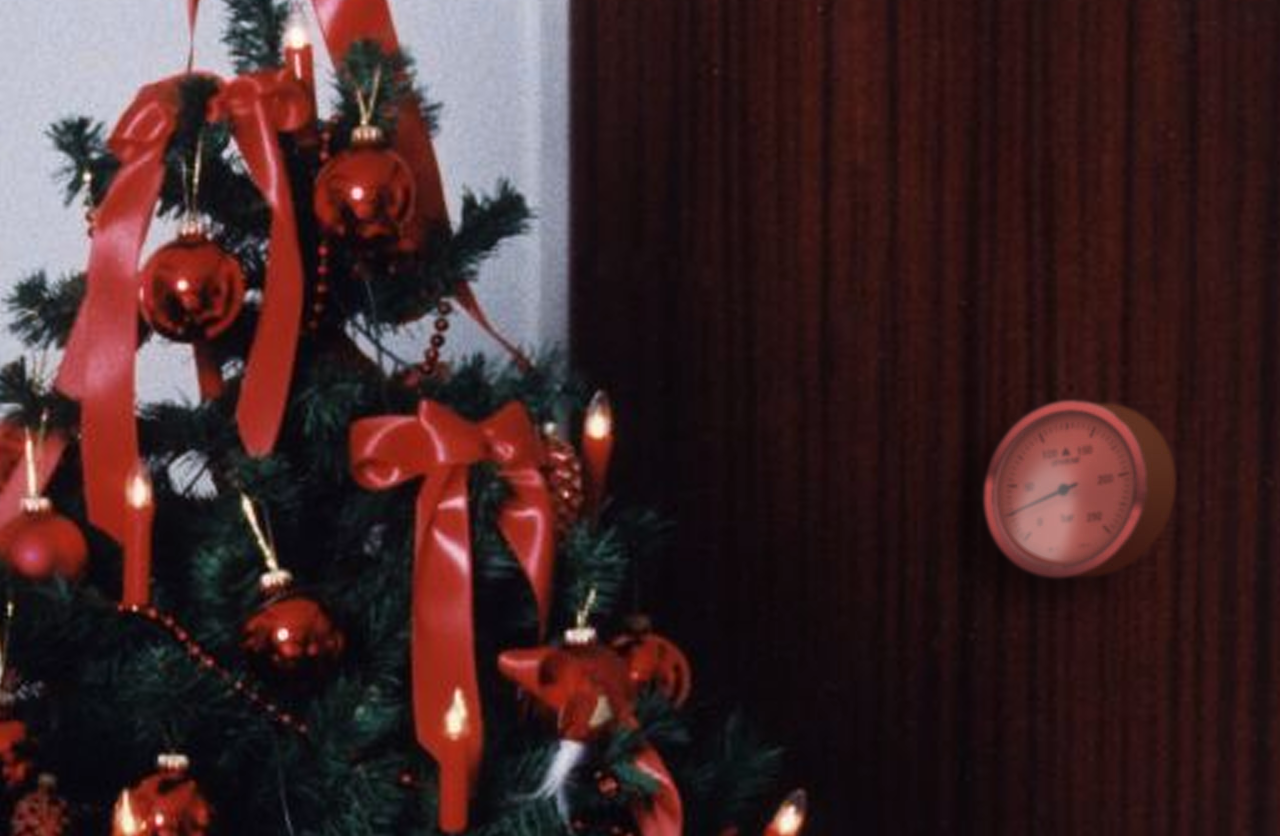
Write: 25 bar
